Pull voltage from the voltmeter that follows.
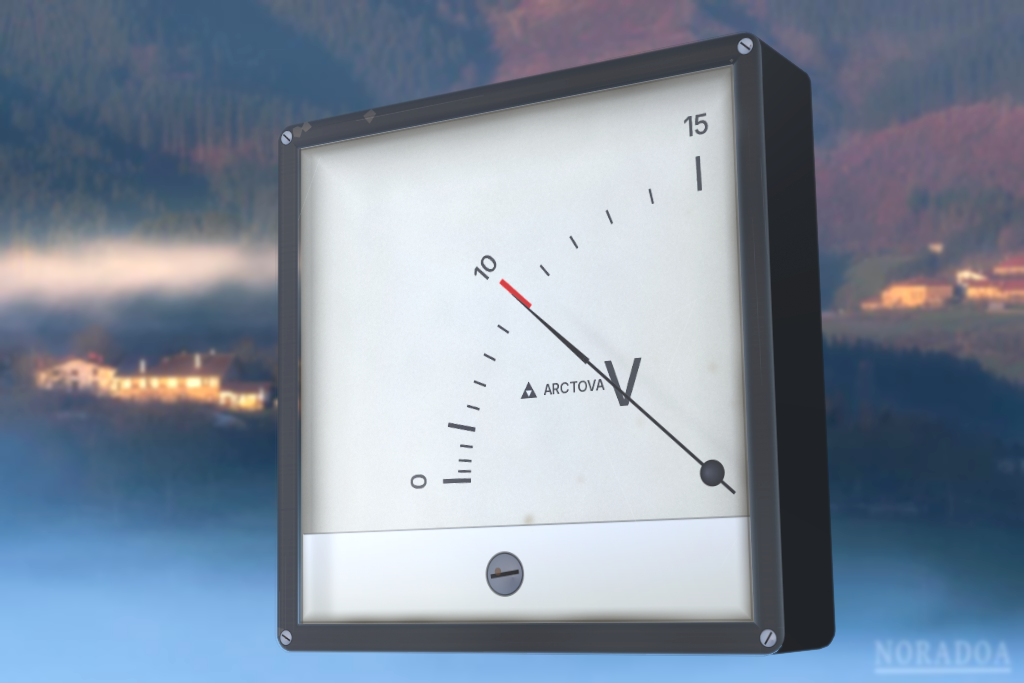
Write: 10 V
